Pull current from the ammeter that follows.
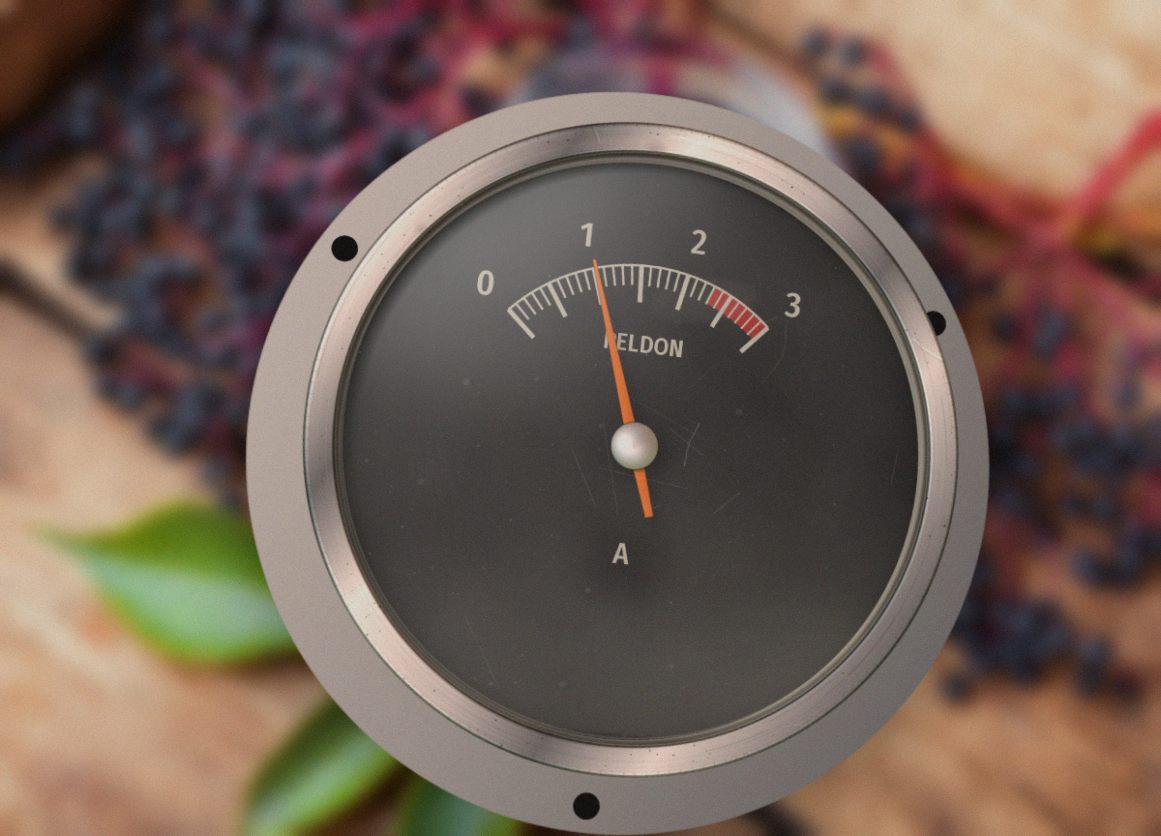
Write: 1 A
